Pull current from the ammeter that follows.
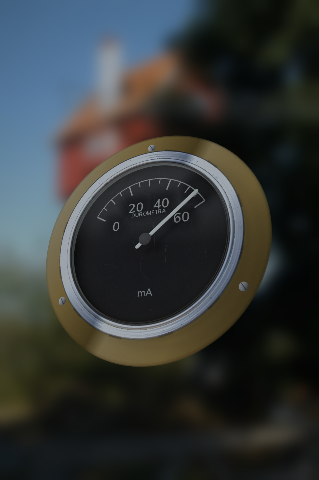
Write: 55 mA
